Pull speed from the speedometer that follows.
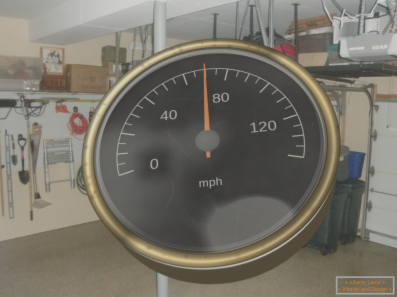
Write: 70 mph
